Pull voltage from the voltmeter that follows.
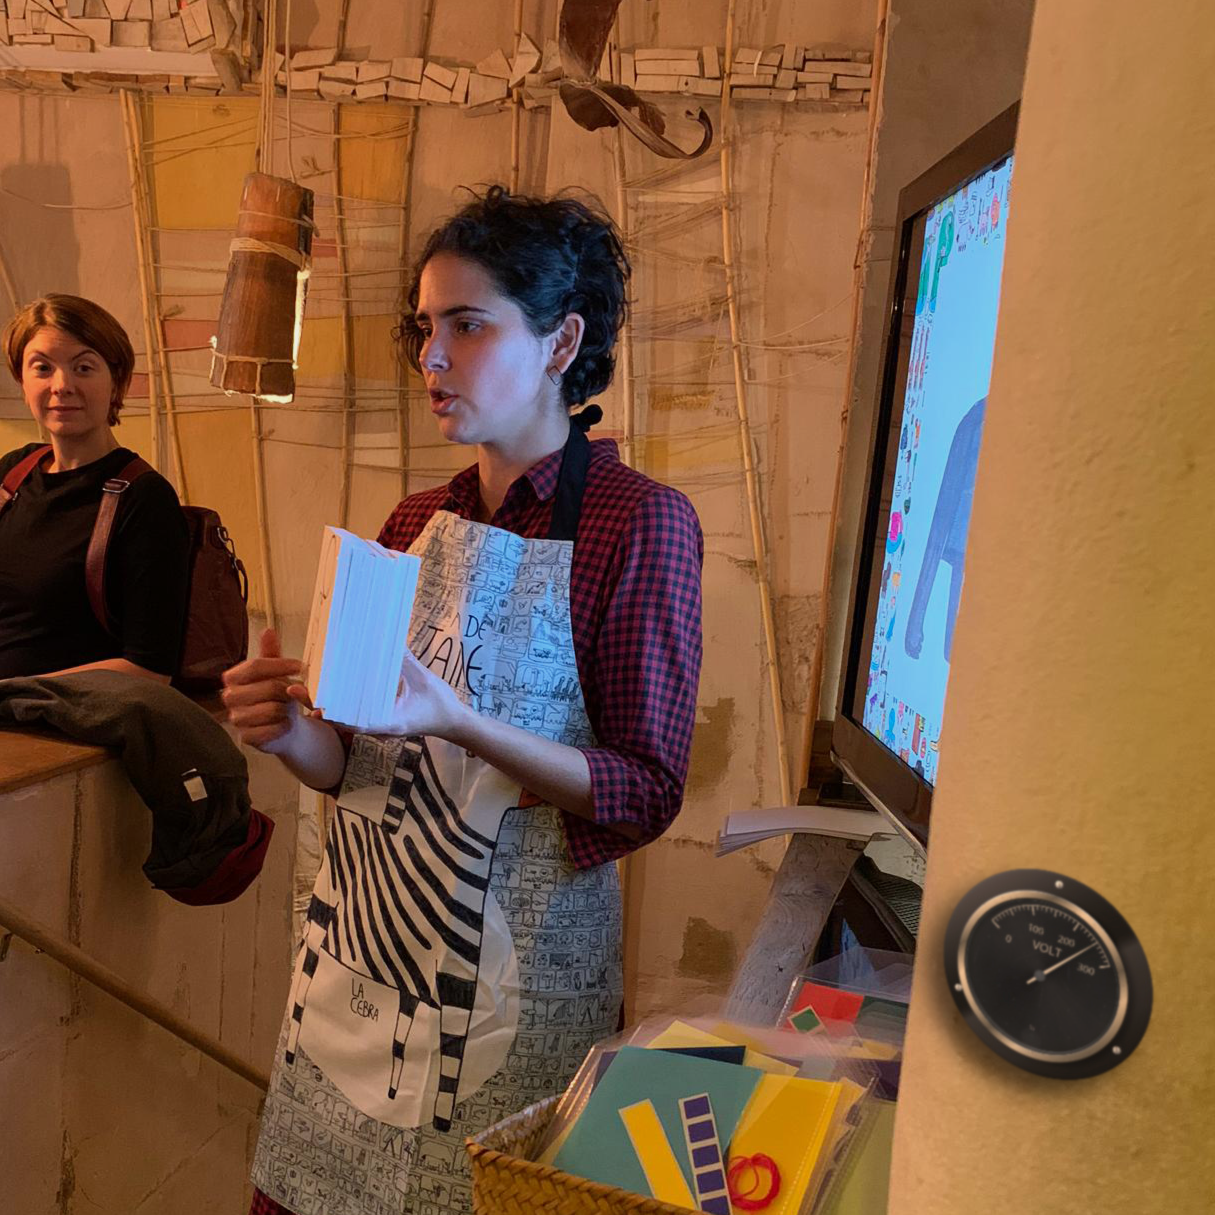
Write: 250 V
